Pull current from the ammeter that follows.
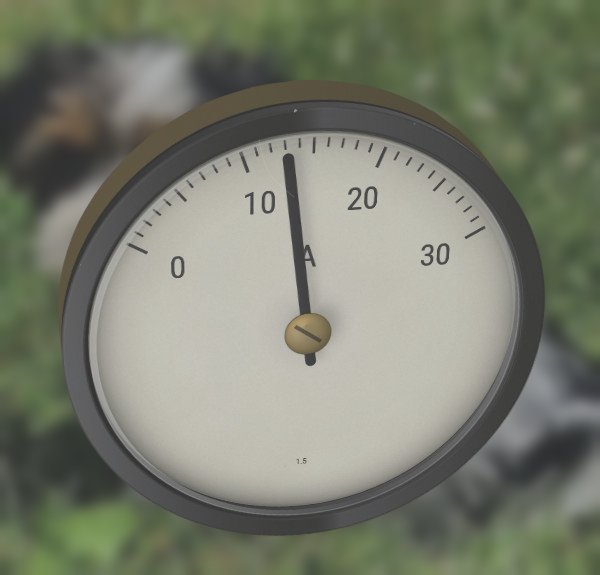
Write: 13 A
